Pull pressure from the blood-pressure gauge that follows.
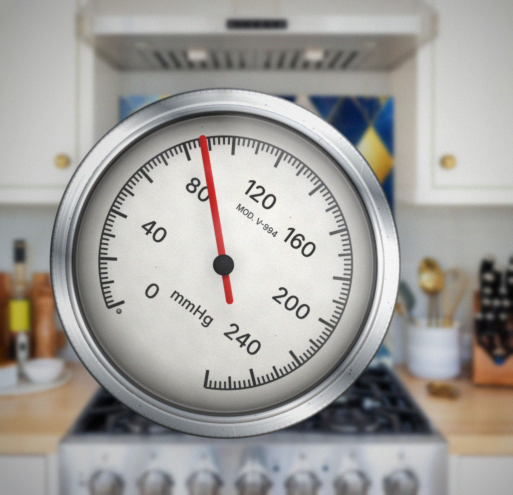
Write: 88 mmHg
